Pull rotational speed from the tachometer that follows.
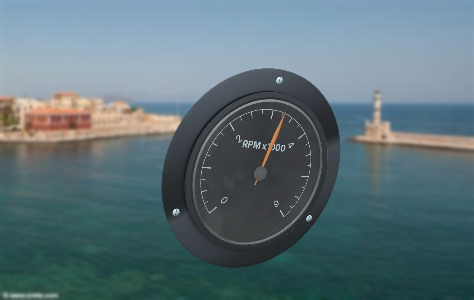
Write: 3250 rpm
